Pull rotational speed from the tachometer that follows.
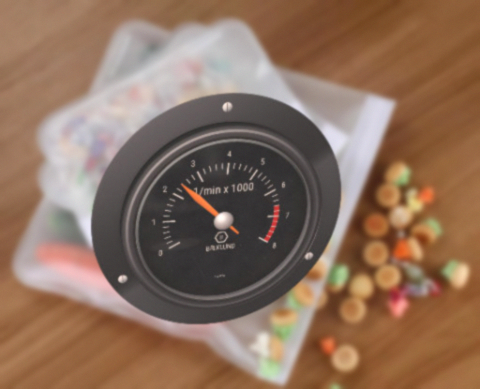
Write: 2400 rpm
